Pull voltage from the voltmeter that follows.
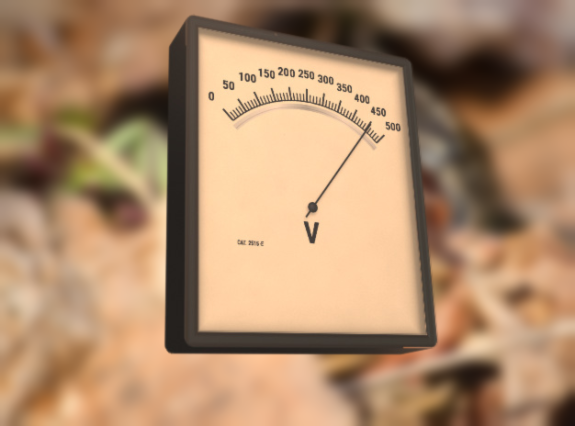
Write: 450 V
